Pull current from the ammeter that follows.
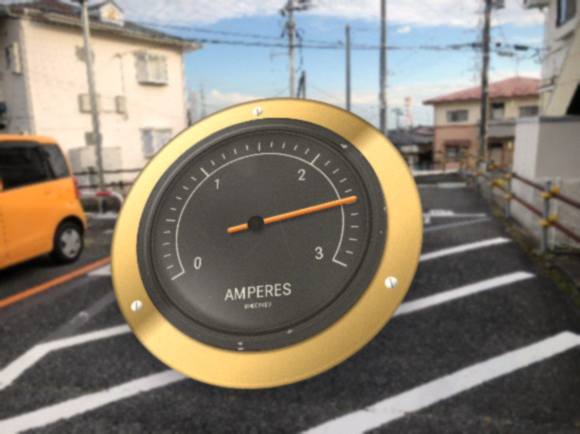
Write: 2.5 A
